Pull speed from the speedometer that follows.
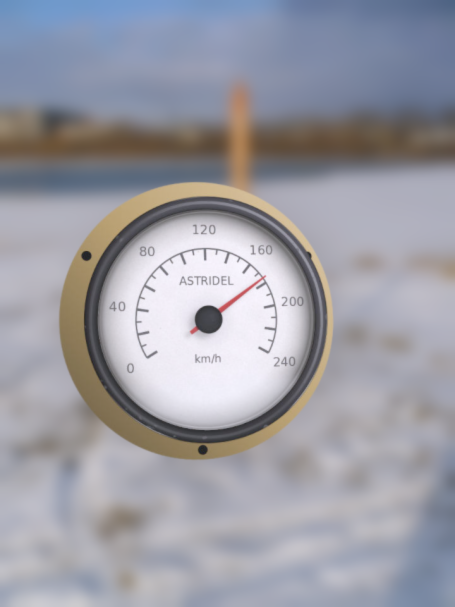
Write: 175 km/h
